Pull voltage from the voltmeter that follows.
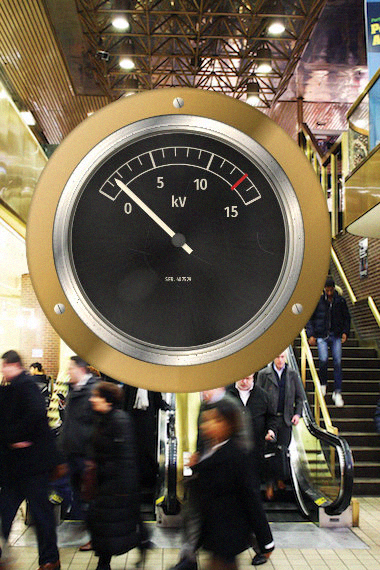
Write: 1.5 kV
